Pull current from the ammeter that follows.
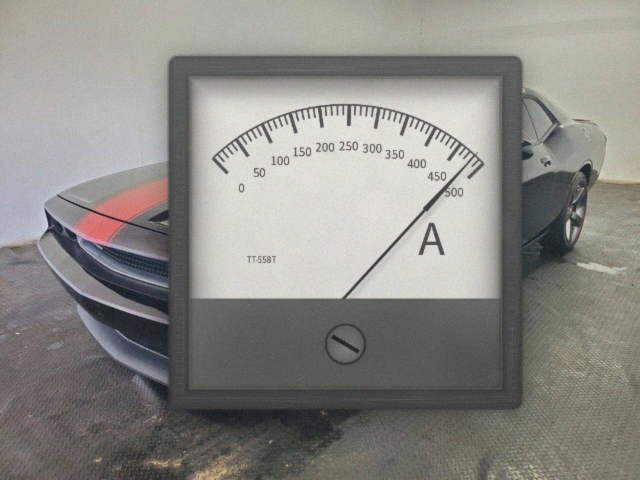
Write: 480 A
